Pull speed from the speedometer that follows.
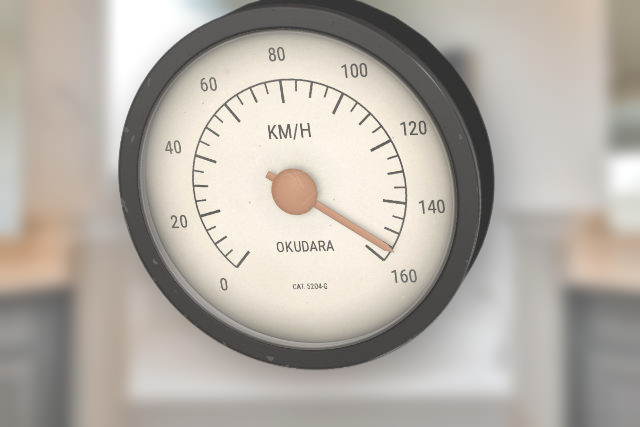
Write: 155 km/h
